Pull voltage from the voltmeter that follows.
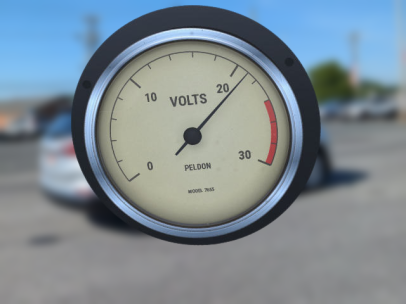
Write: 21 V
